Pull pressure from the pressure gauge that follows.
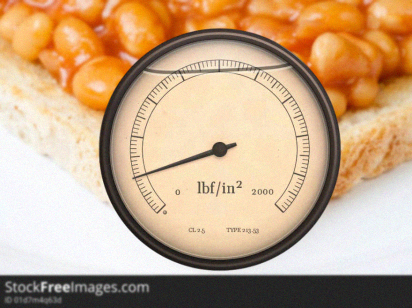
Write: 200 psi
